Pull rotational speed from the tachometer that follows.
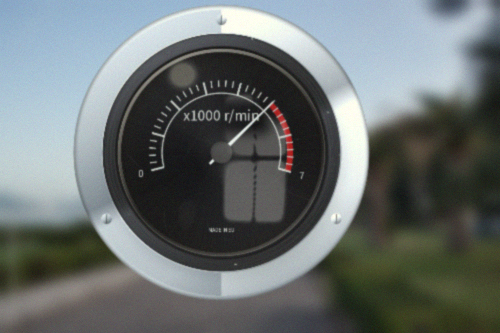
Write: 5000 rpm
